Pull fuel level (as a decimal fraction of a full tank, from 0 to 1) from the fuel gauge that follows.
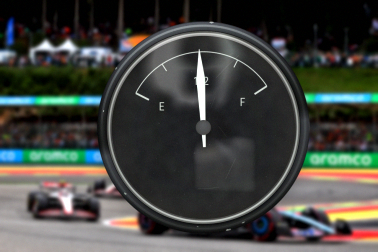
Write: 0.5
